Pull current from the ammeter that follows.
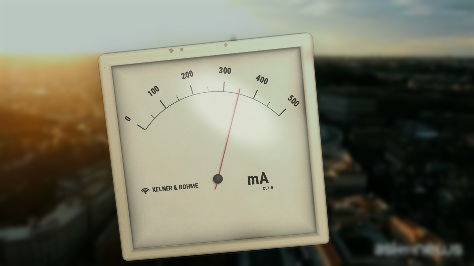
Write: 350 mA
